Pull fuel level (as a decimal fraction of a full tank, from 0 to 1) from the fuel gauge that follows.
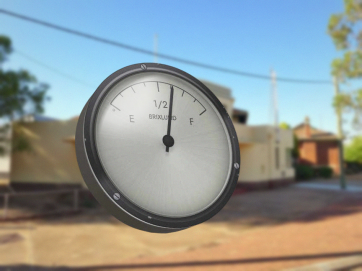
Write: 0.625
